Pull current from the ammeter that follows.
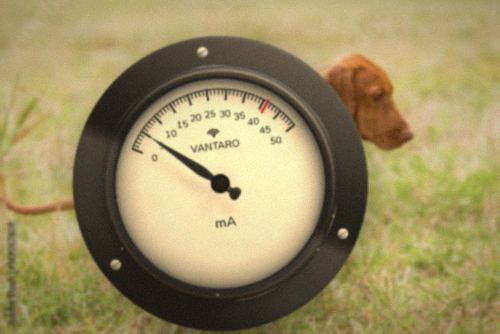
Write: 5 mA
